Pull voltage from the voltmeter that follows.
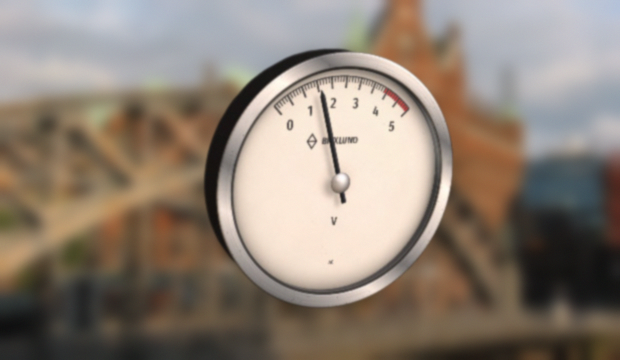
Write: 1.5 V
